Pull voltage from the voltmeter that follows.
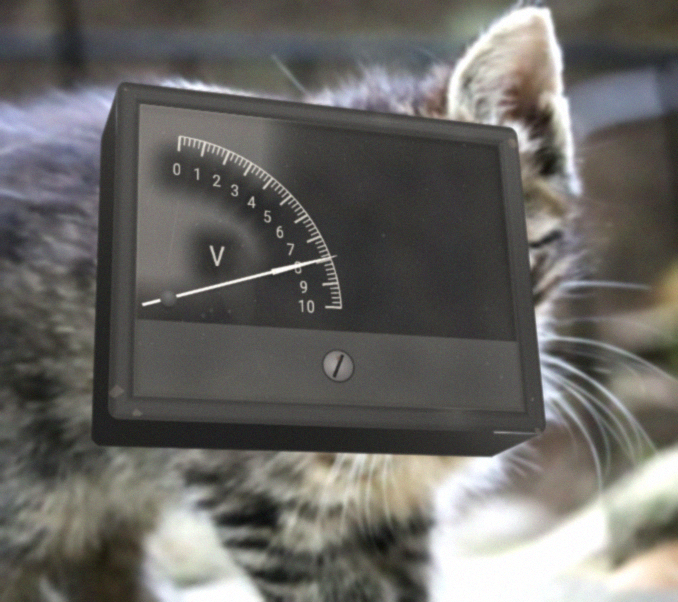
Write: 8 V
